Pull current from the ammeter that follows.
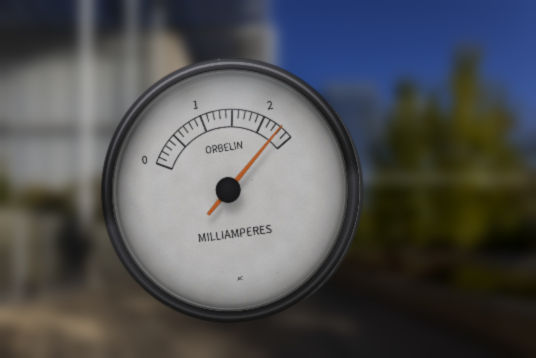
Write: 2.3 mA
